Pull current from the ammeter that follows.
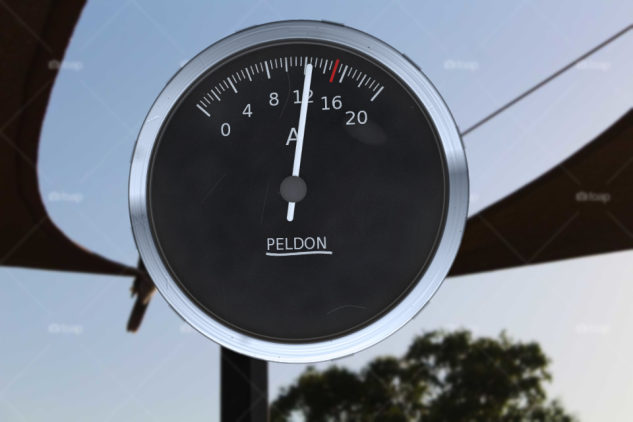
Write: 12.5 A
